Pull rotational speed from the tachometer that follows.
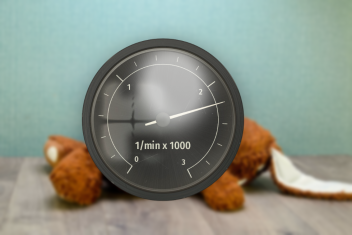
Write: 2200 rpm
